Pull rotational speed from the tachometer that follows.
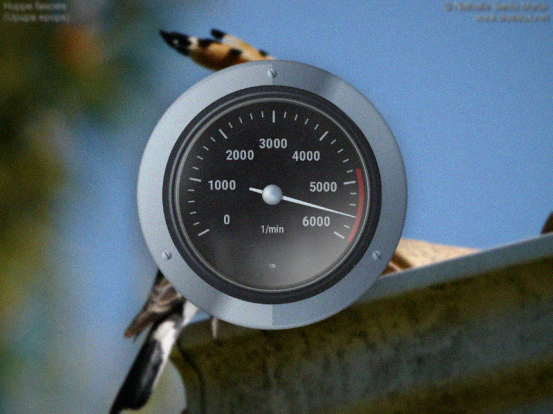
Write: 5600 rpm
